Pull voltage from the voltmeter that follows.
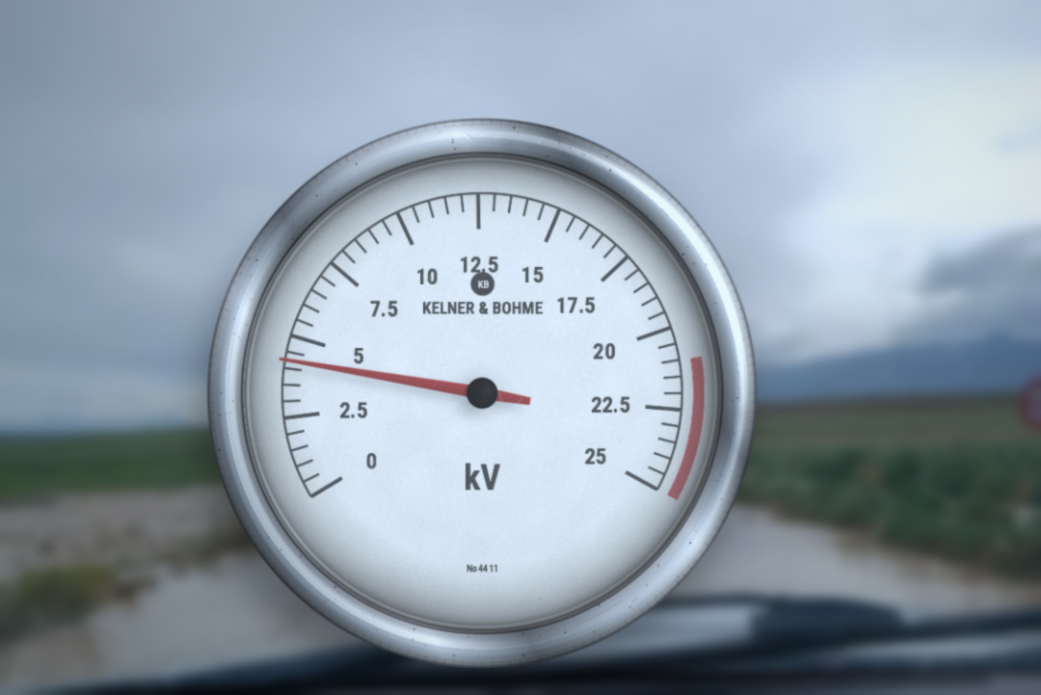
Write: 4.25 kV
